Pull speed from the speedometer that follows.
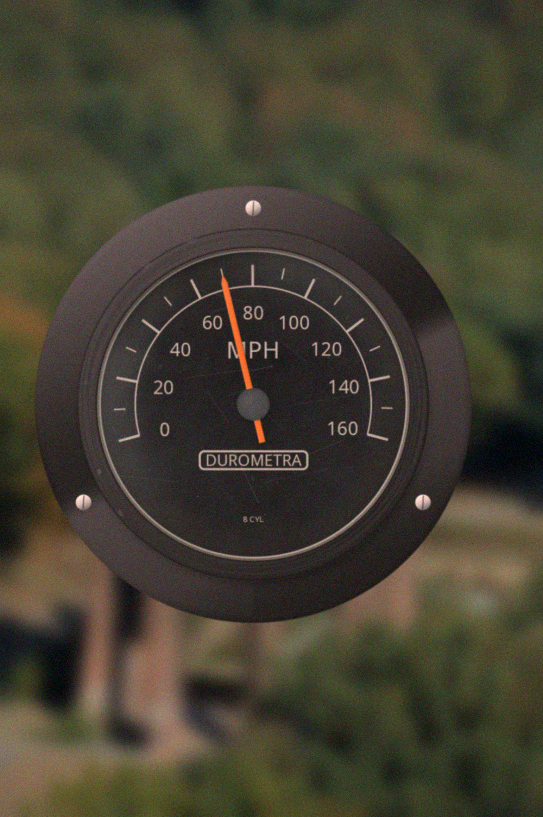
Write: 70 mph
